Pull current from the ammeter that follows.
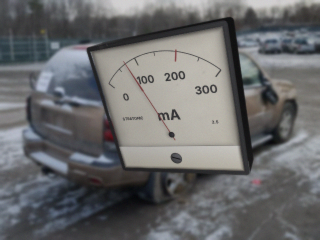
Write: 75 mA
